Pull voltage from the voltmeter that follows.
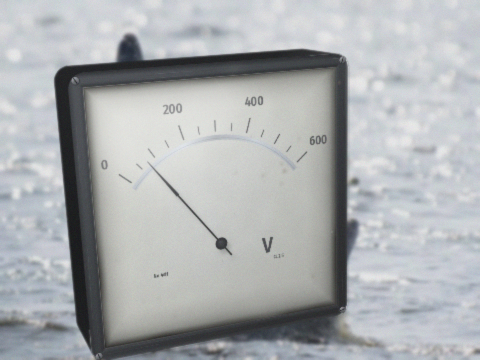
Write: 75 V
